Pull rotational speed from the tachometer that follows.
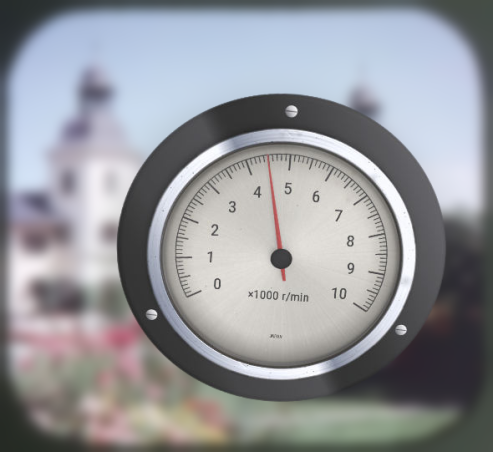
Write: 4500 rpm
